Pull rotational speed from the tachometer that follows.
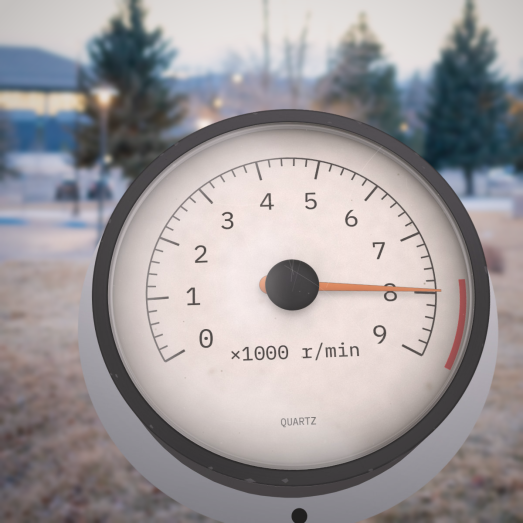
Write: 8000 rpm
